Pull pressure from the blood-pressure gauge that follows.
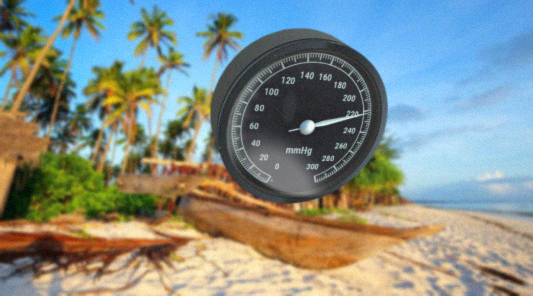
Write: 220 mmHg
